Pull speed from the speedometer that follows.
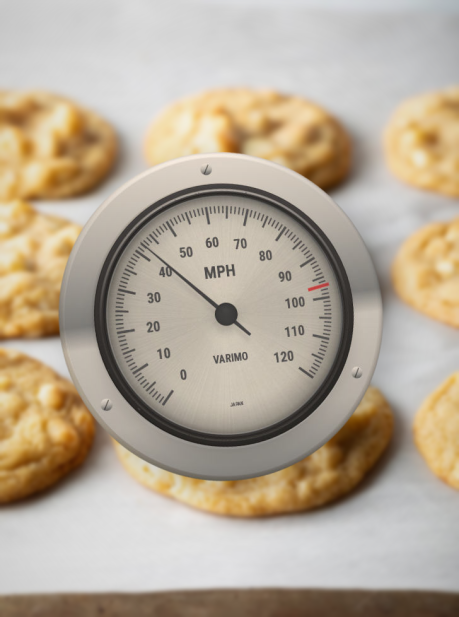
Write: 42 mph
